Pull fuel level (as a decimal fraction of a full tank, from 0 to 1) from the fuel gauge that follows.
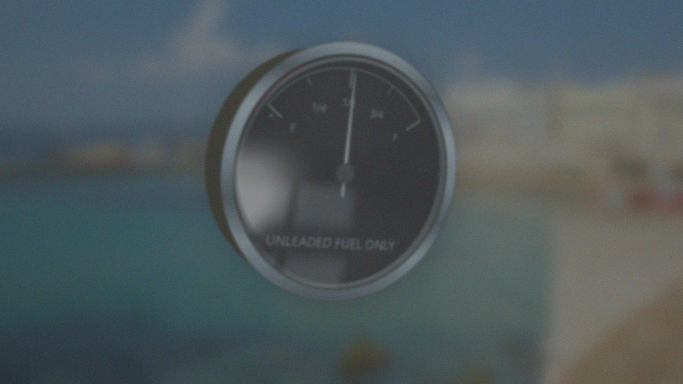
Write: 0.5
